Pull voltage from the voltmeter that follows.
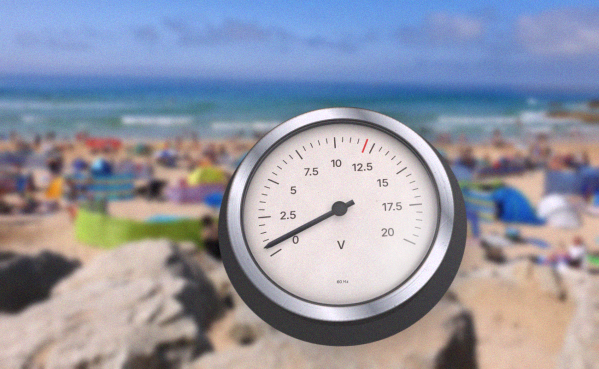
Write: 0.5 V
